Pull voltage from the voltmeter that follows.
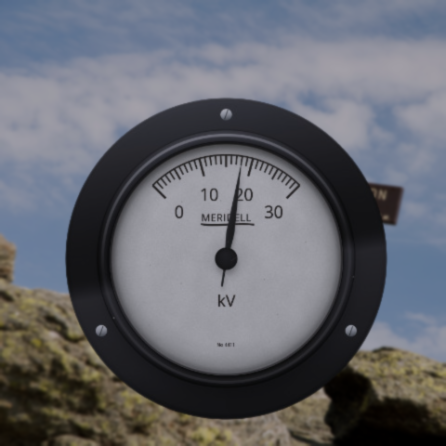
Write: 18 kV
